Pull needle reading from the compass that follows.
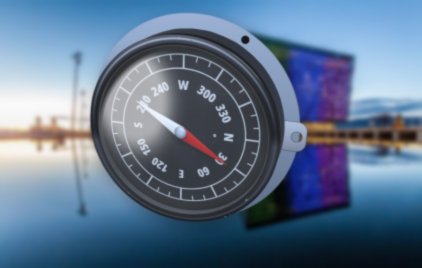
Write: 30 °
